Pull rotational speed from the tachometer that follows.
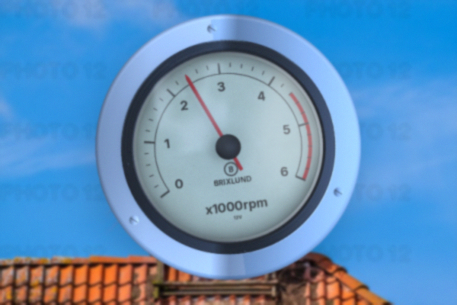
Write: 2400 rpm
